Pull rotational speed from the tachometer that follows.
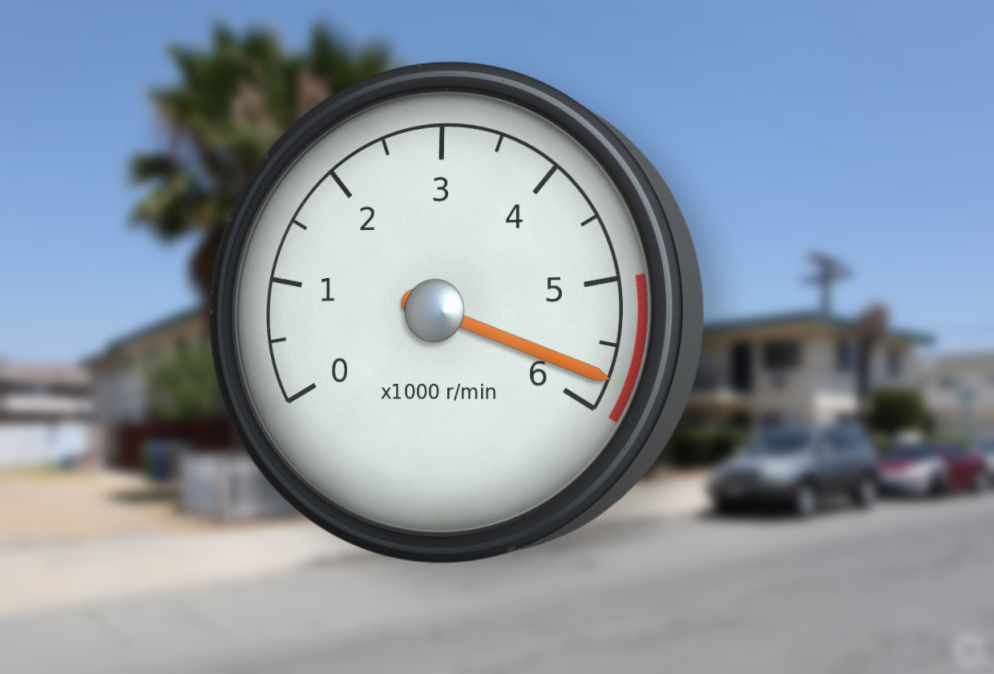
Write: 5750 rpm
